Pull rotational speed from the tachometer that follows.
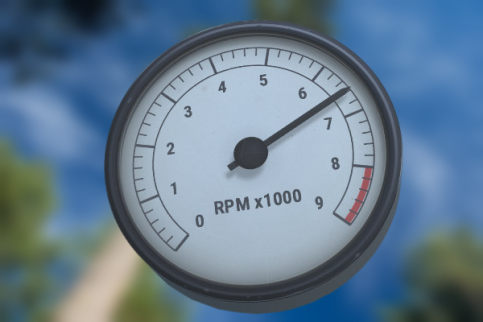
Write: 6600 rpm
